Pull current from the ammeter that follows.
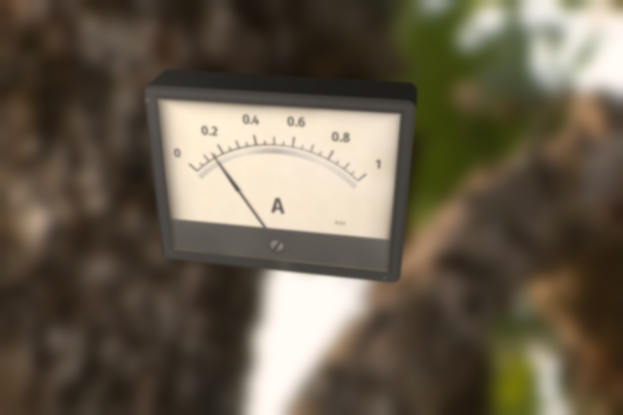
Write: 0.15 A
